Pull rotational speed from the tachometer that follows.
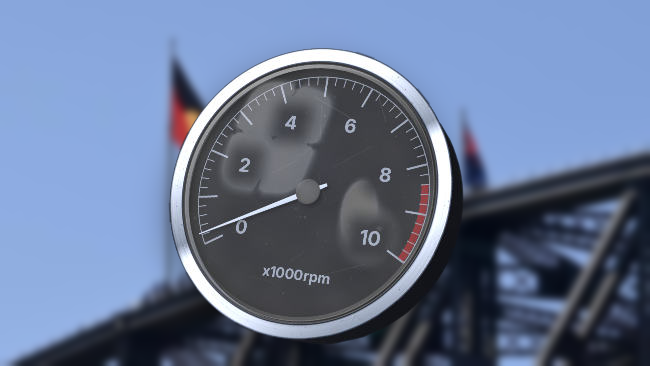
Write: 200 rpm
